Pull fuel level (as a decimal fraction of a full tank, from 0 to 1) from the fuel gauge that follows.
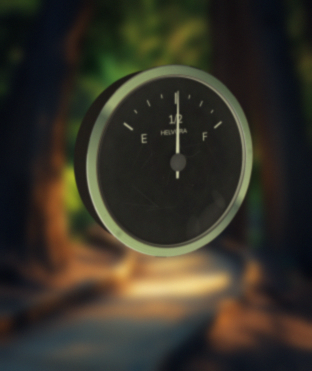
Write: 0.5
